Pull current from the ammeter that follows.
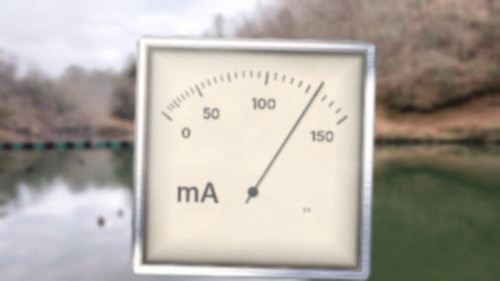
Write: 130 mA
